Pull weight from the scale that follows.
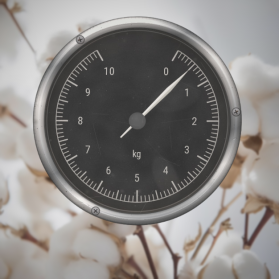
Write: 0.5 kg
